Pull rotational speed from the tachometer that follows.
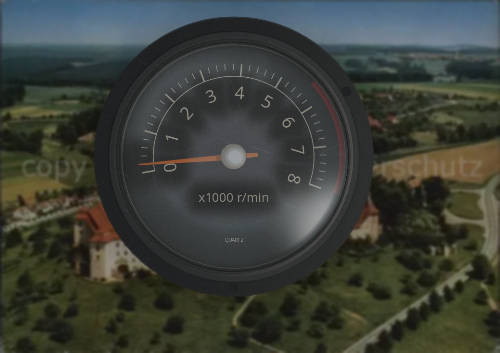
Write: 200 rpm
